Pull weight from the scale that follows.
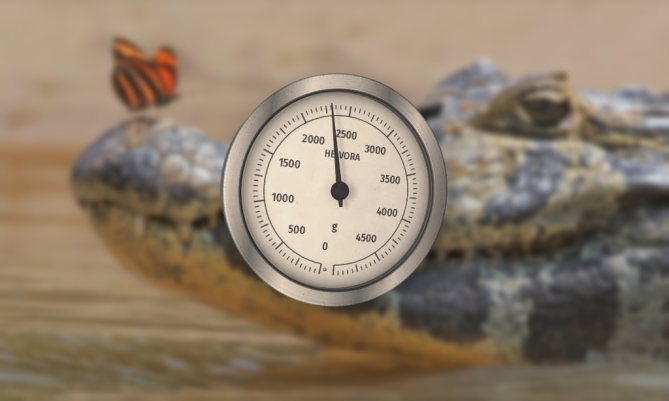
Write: 2300 g
